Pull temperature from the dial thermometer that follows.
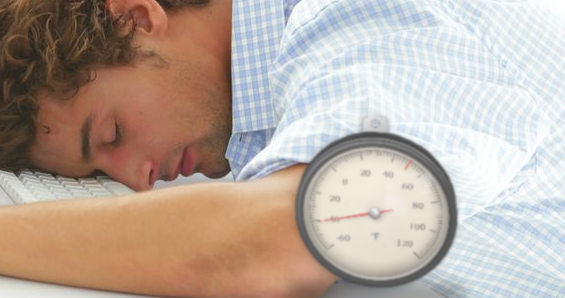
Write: -40 °F
